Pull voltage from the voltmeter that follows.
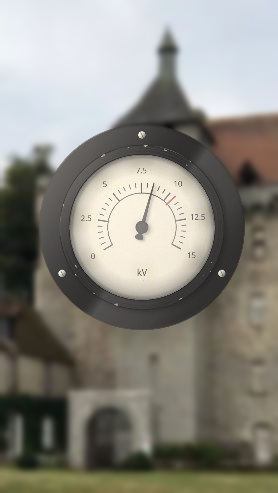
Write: 8.5 kV
